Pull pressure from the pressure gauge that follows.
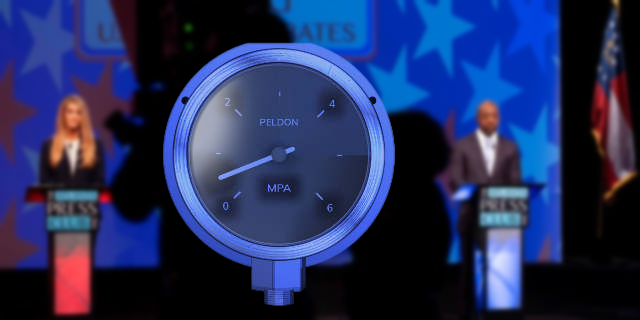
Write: 0.5 MPa
